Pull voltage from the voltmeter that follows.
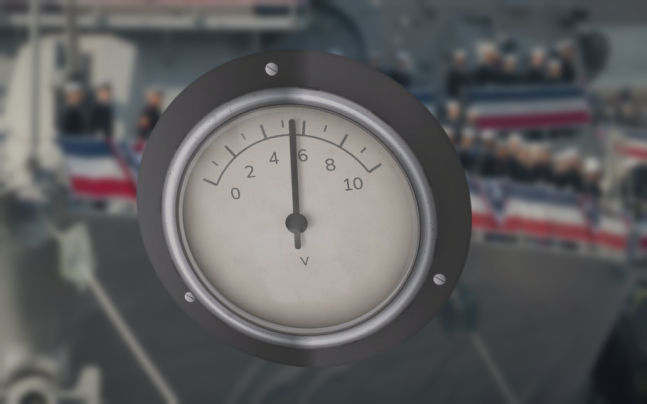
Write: 5.5 V
